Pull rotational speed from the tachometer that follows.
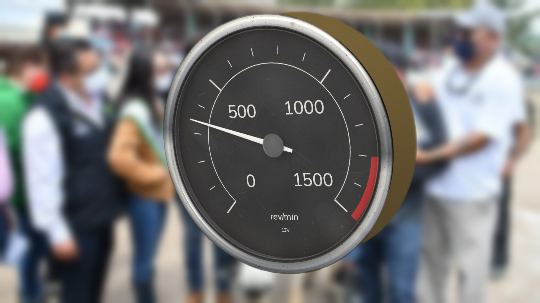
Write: 350 rpm
